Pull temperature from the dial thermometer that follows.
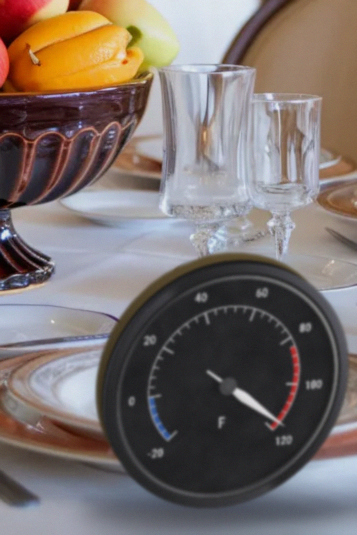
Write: 116 °F
